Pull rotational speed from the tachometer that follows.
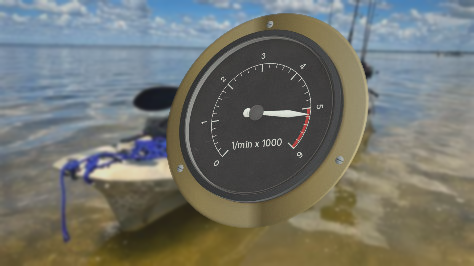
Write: 5200 rpm
